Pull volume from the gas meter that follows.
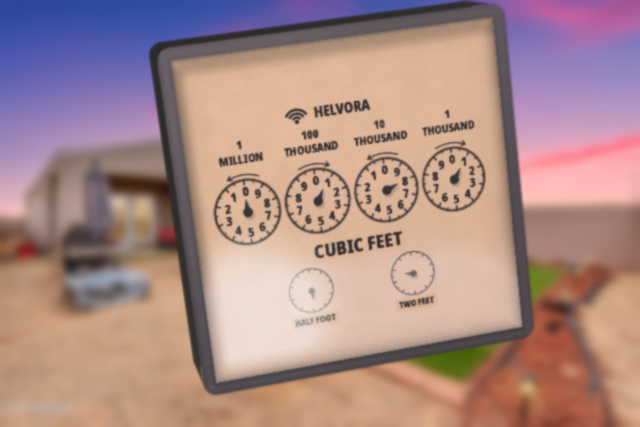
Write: 8100 ft³
